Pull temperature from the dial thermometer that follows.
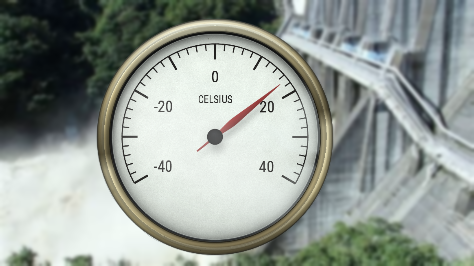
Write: 17 °C
